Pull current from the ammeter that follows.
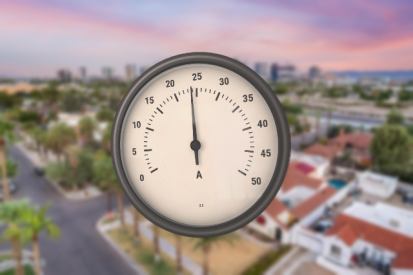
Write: 24 A
